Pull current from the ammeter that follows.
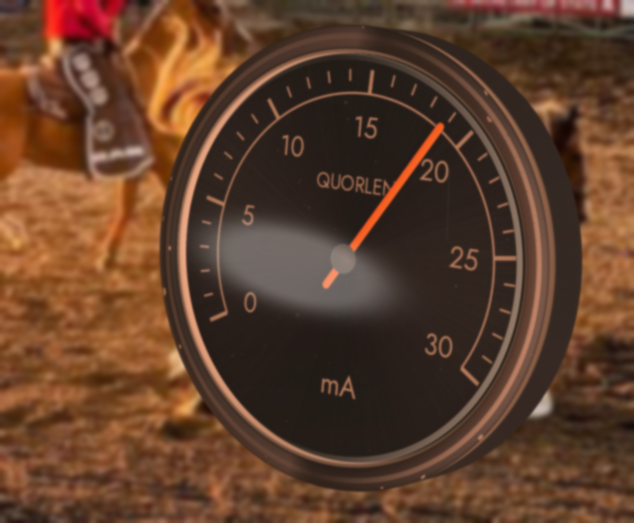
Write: 19 mA
